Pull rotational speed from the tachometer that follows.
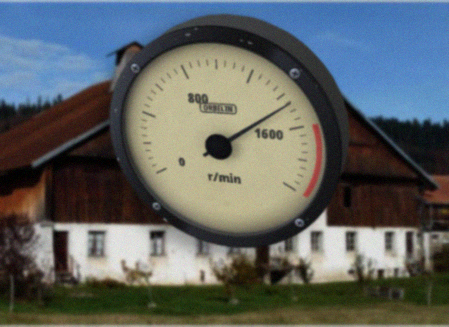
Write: 1450 rpm
